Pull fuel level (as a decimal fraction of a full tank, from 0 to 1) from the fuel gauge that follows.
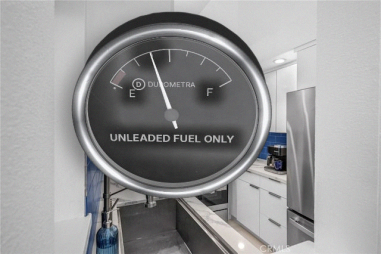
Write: 0.375
